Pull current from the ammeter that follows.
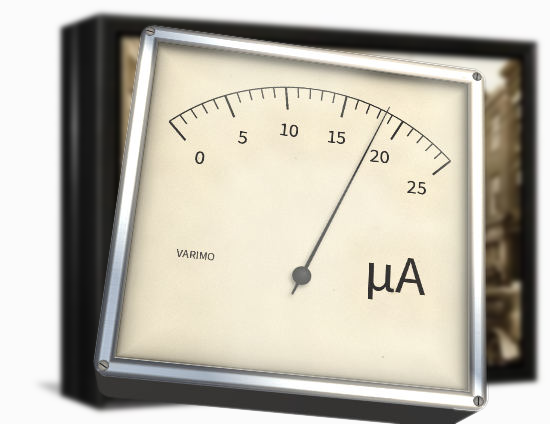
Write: 18.5 µA
